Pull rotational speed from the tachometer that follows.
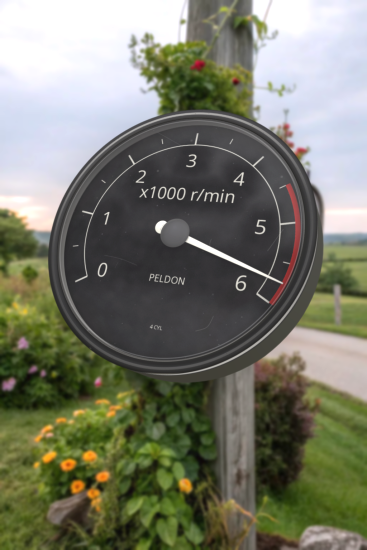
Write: 5750 rpm
